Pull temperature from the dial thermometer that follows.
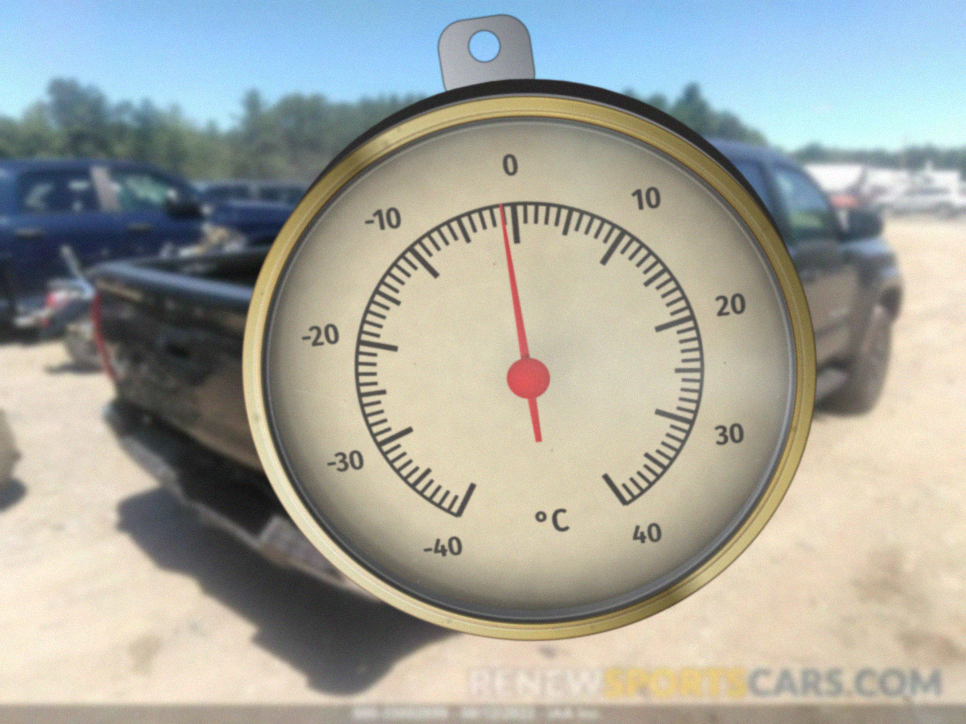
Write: -1 °C
